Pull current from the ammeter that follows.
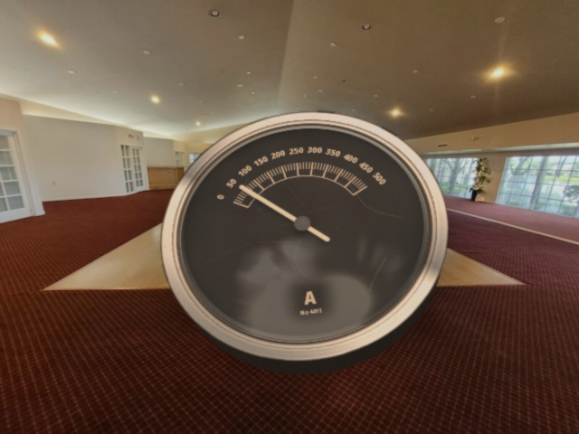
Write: 50 A
